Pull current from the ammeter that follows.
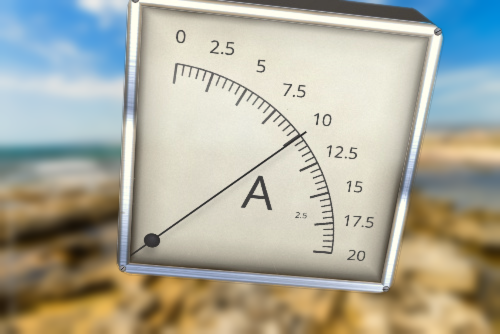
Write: 10 A
